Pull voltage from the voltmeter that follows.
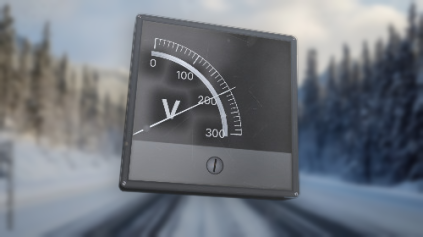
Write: 200 V
